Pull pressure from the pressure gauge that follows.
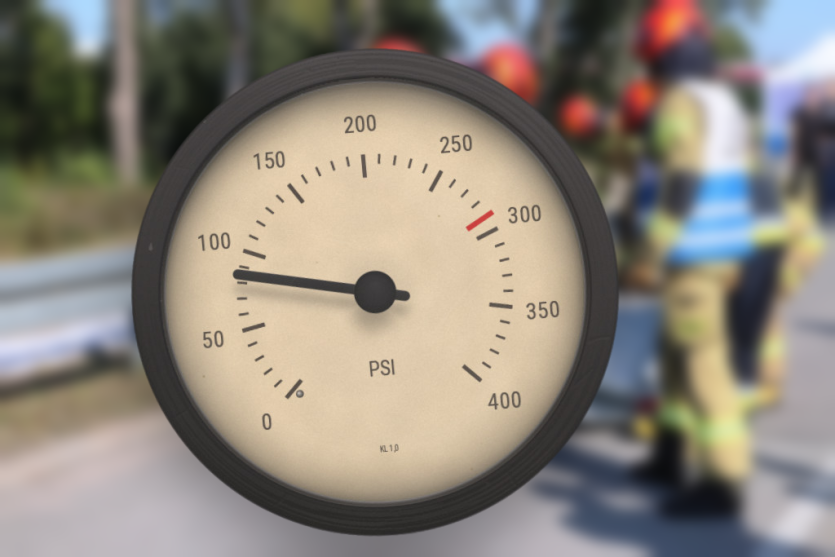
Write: 85 psi
